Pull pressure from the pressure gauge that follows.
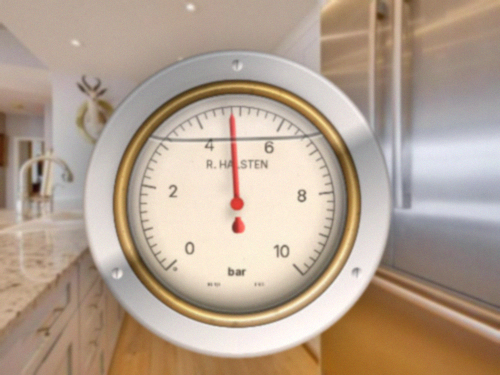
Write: 4.8 bar
